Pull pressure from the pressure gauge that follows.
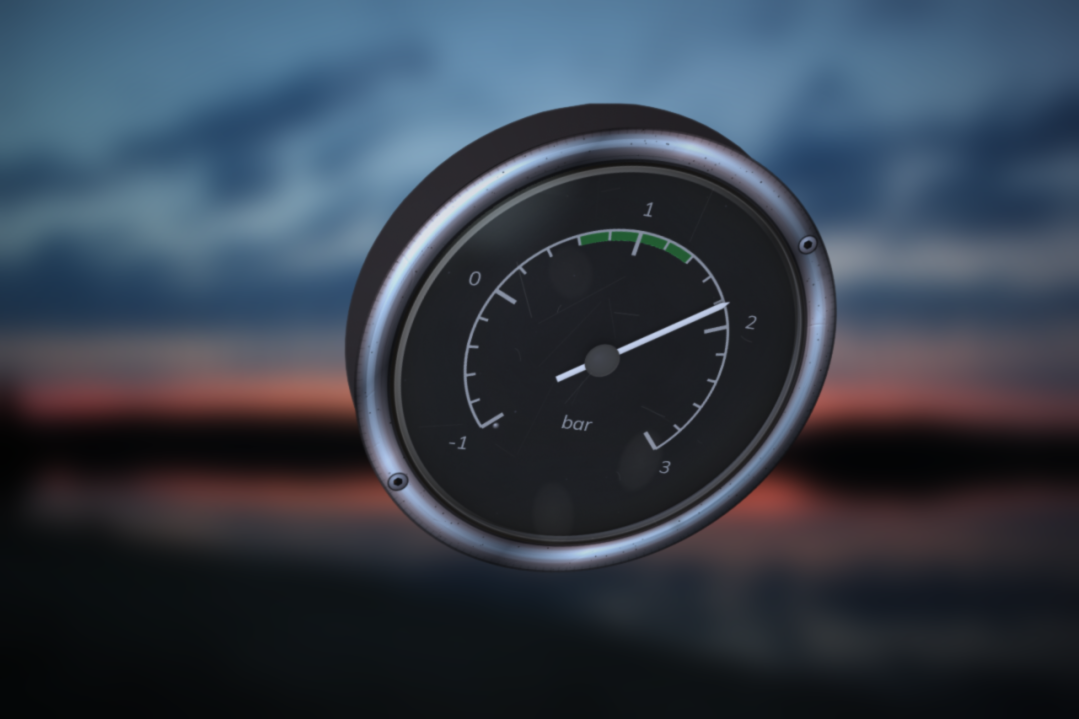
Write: 1.8 bar
